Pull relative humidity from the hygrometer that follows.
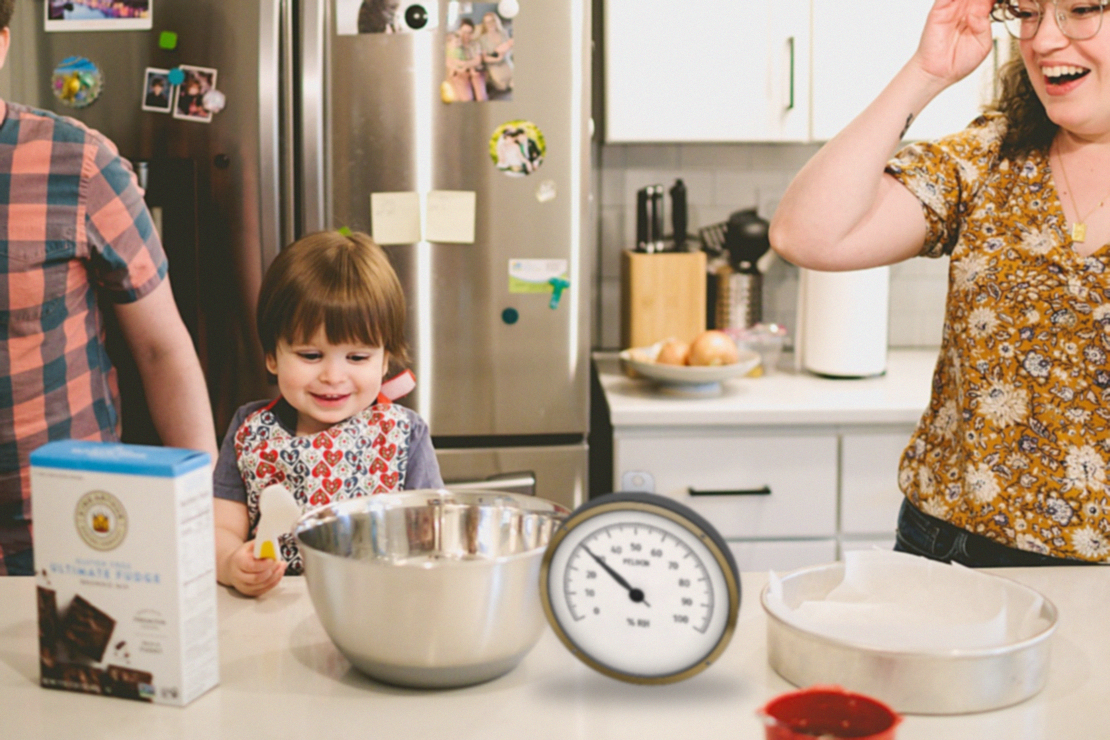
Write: 30 %
